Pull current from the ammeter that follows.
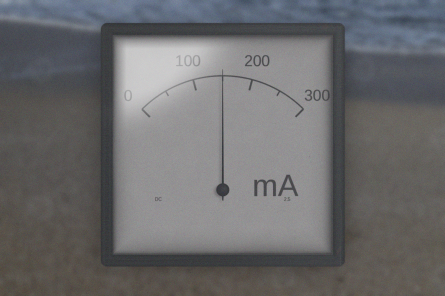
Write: 150 mA
